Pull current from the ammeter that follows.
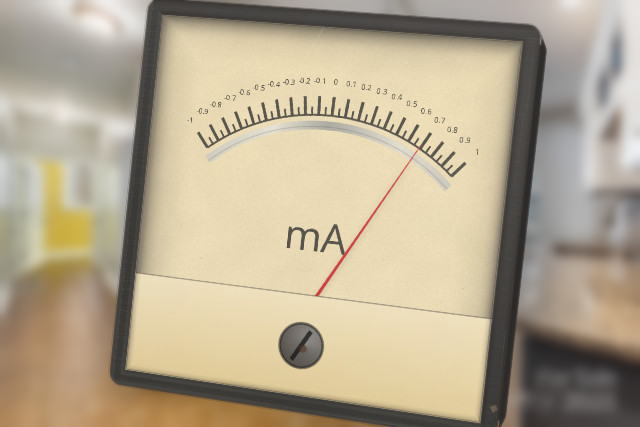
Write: 0.7 mA
